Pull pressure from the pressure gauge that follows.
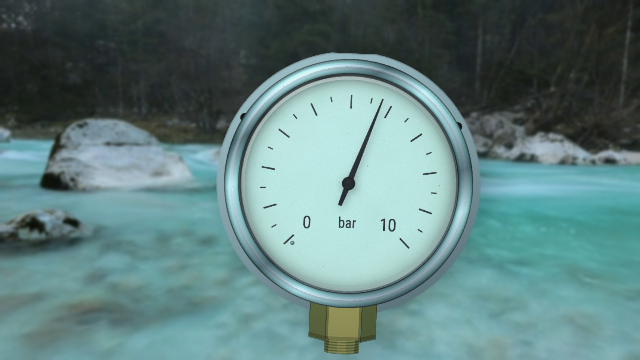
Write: 5.75 bar
